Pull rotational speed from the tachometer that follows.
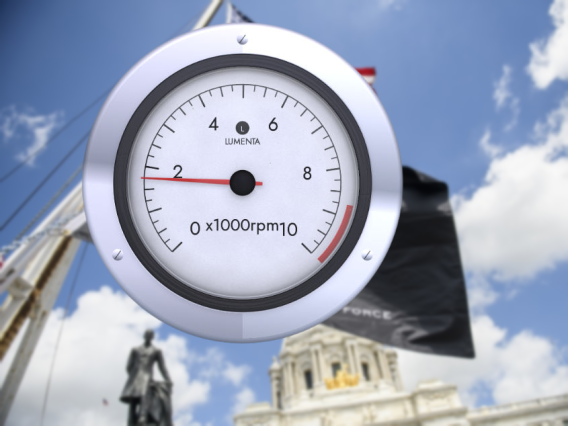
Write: 1750 rpm
